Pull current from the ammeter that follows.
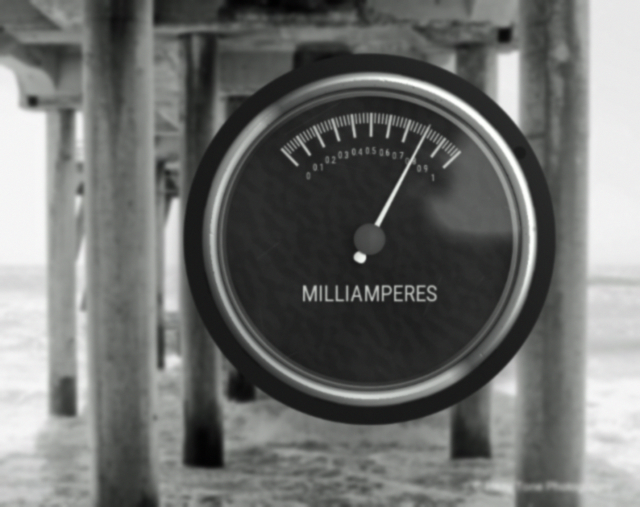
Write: 0.8 mA
